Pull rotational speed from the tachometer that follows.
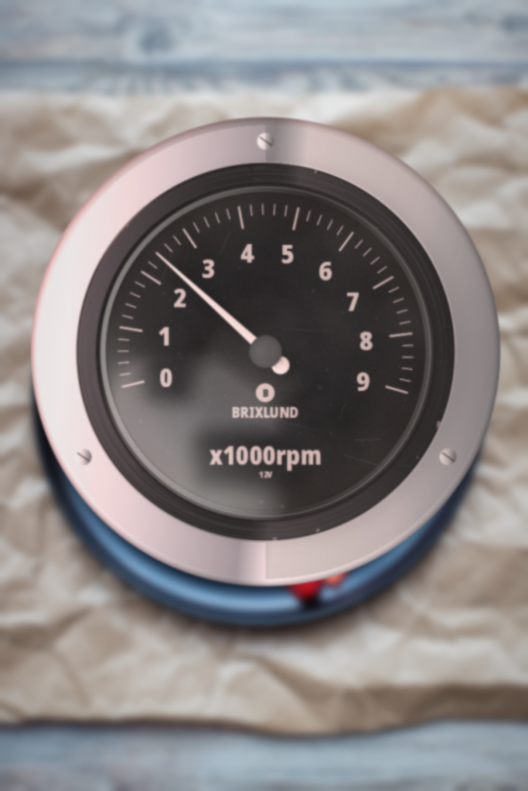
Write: 2400 rpm
